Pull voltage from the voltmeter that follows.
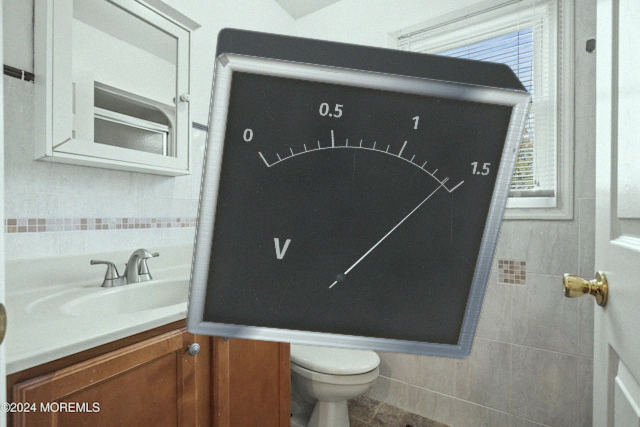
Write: 1.4 V
